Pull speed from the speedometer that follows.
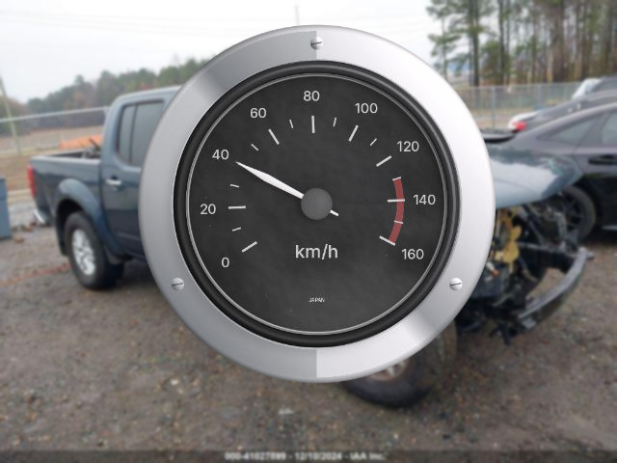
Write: 40 km/h
